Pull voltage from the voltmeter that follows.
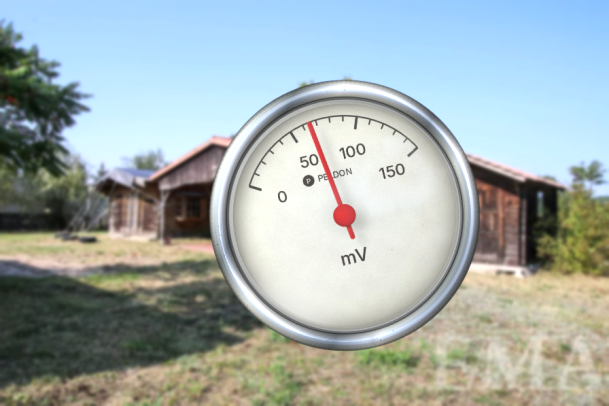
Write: 65 mV
